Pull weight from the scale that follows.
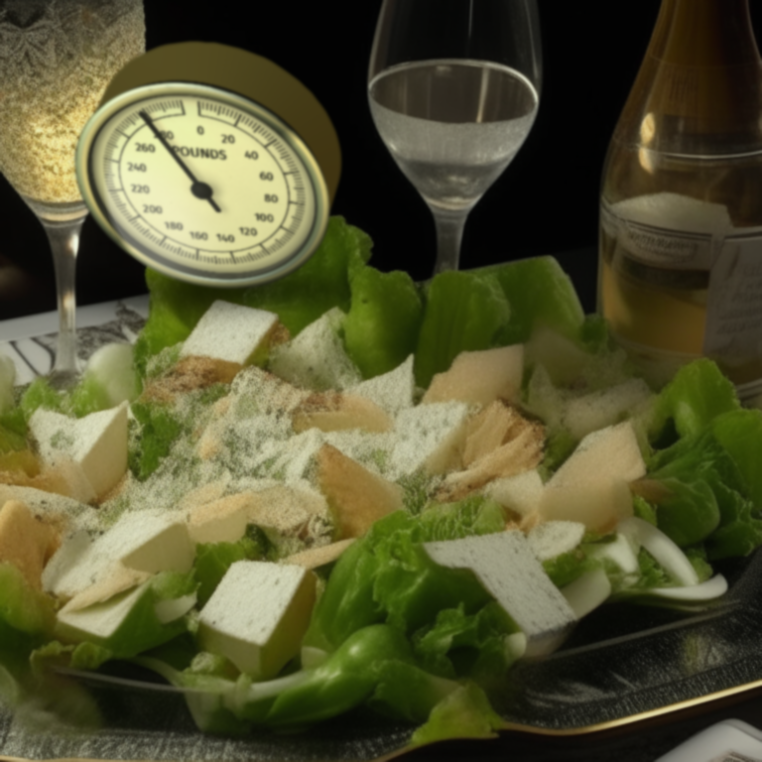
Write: 280 lb
